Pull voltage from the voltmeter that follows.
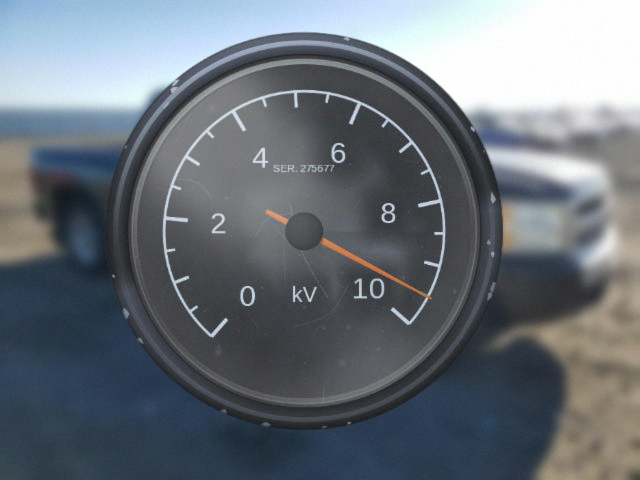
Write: 9.5 kV
